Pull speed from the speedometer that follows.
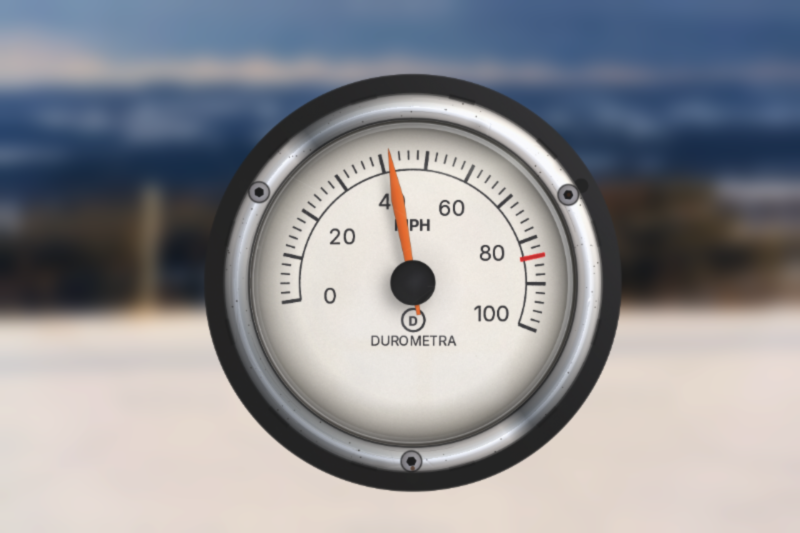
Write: 42 mph
